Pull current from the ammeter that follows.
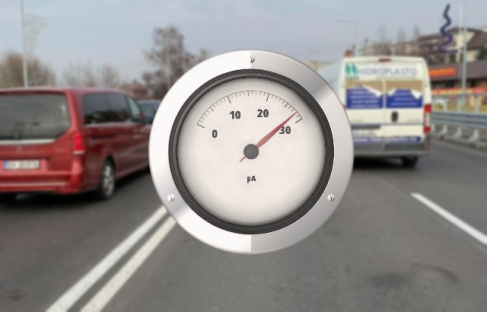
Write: 28 µA
